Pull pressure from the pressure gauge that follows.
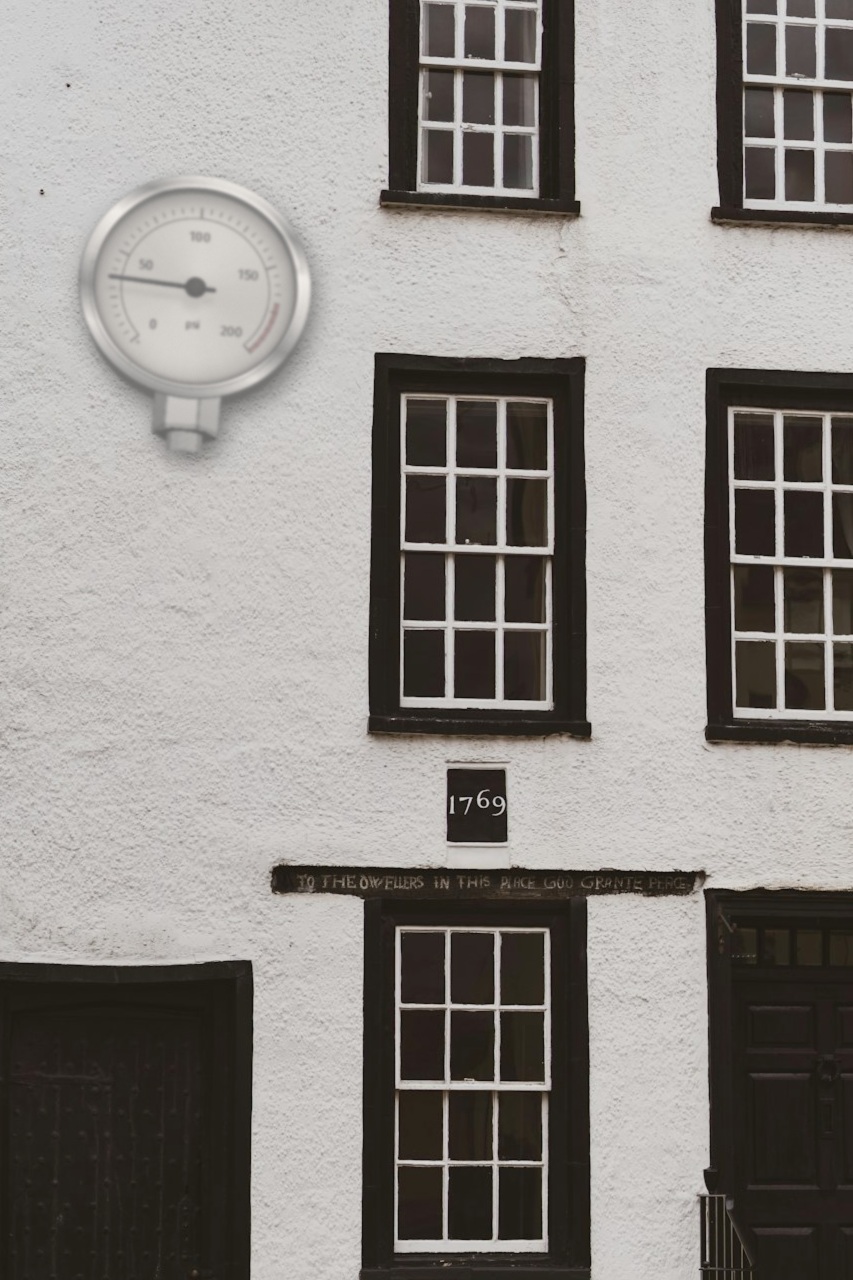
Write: 35 psi
